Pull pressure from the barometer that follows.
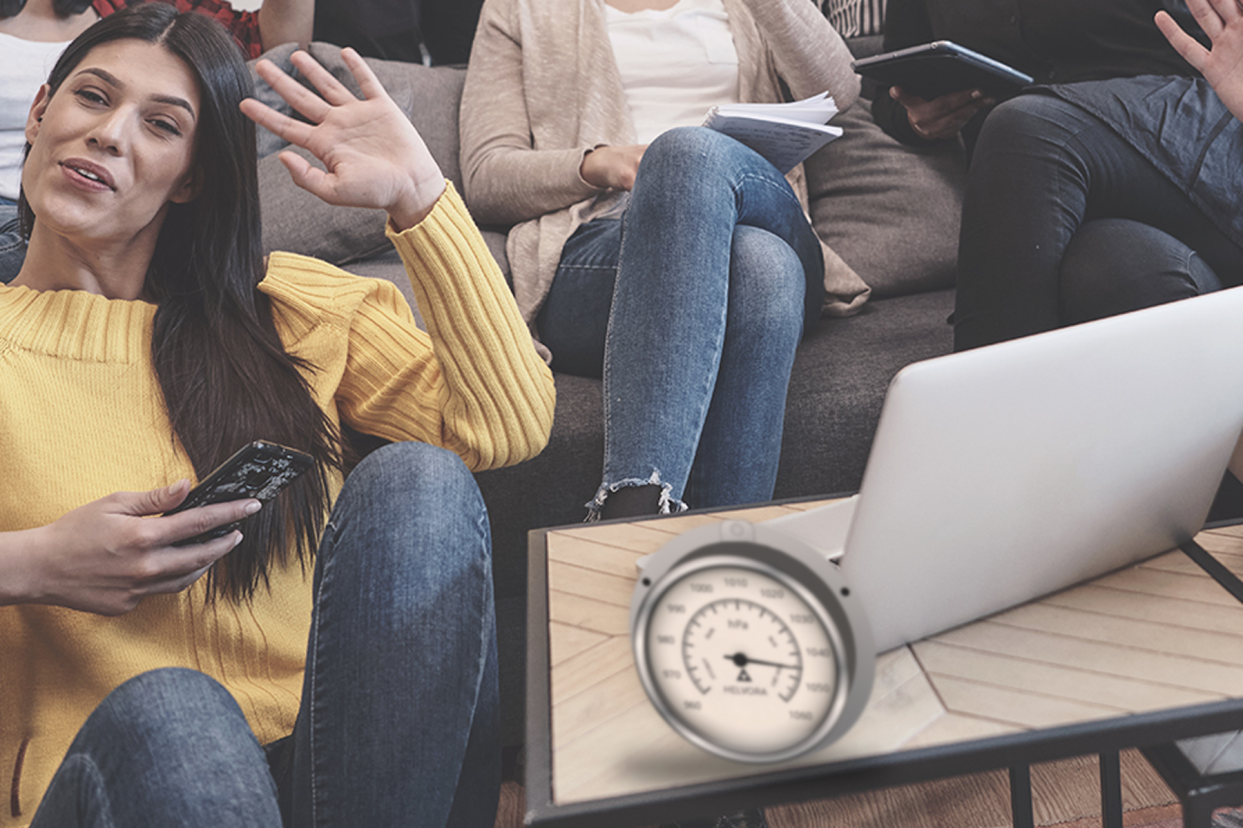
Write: 1045 hPa
